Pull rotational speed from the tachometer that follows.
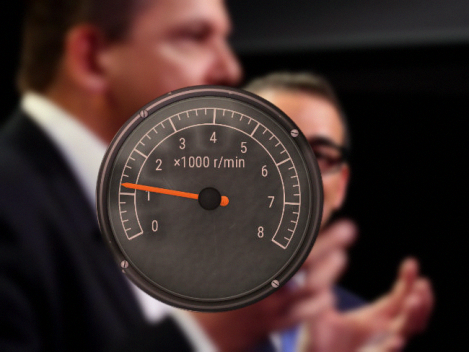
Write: 1200 rpm
